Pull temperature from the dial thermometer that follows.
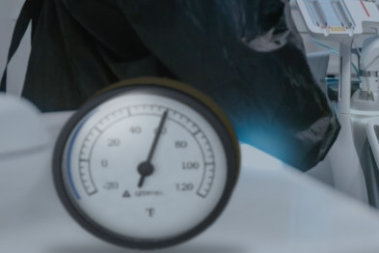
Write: 60 °F
